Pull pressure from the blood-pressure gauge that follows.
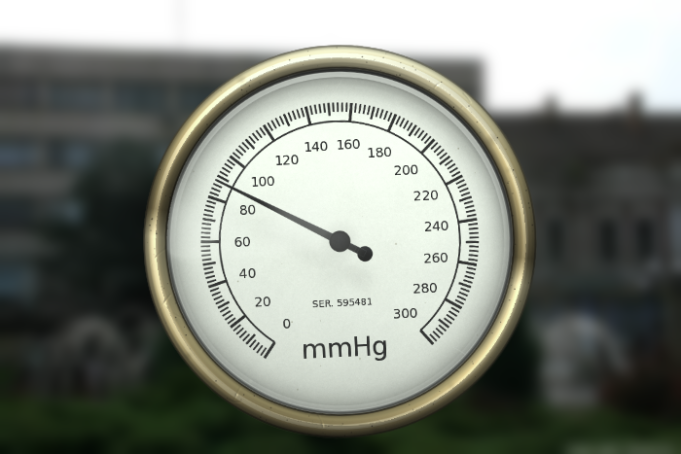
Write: 88 mmHg
